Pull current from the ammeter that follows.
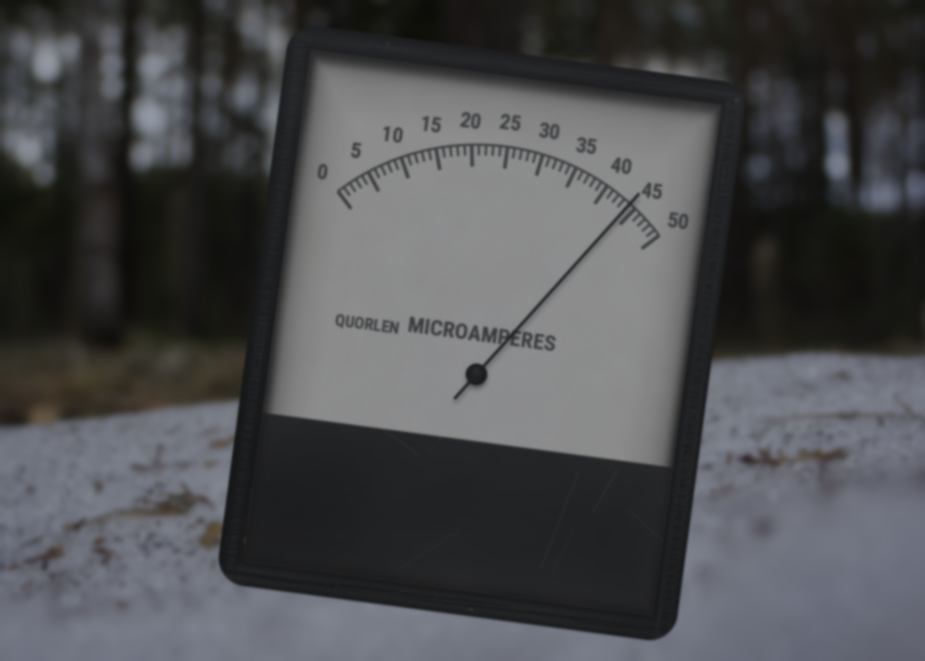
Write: 44 µA
